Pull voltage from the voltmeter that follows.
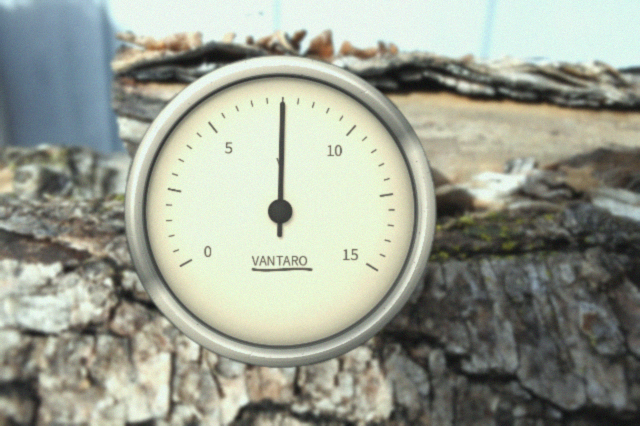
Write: 7.5 V
